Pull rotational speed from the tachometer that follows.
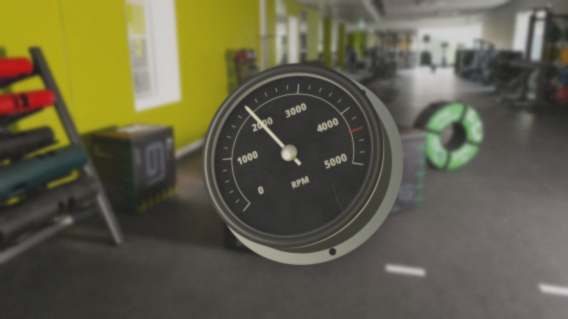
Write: 2000 rpm
